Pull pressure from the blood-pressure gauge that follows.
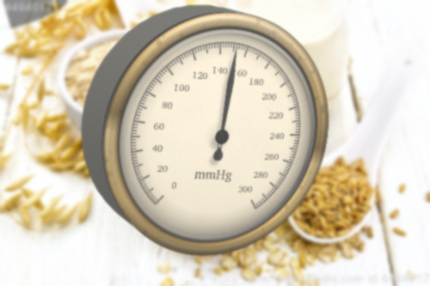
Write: 150 mmHg
